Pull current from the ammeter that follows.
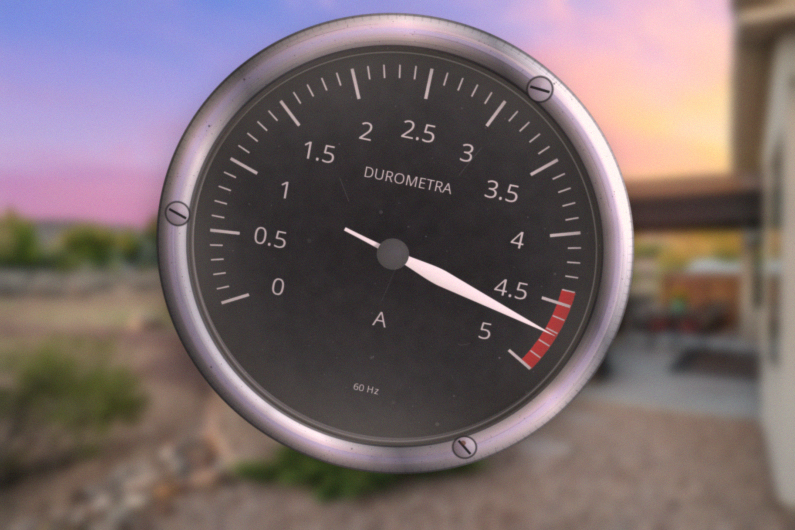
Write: 4.7 A
